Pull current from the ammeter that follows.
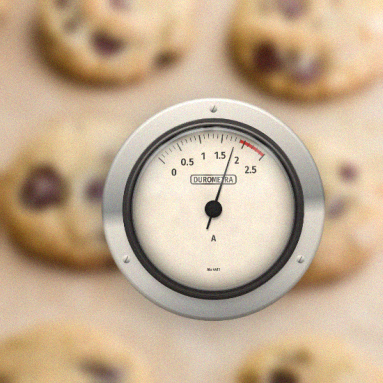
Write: 1.8 A
